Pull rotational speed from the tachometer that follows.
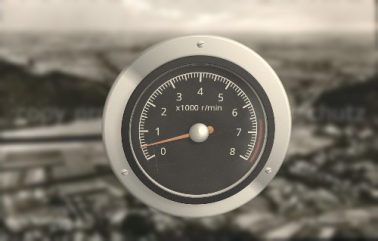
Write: 500 rpm
